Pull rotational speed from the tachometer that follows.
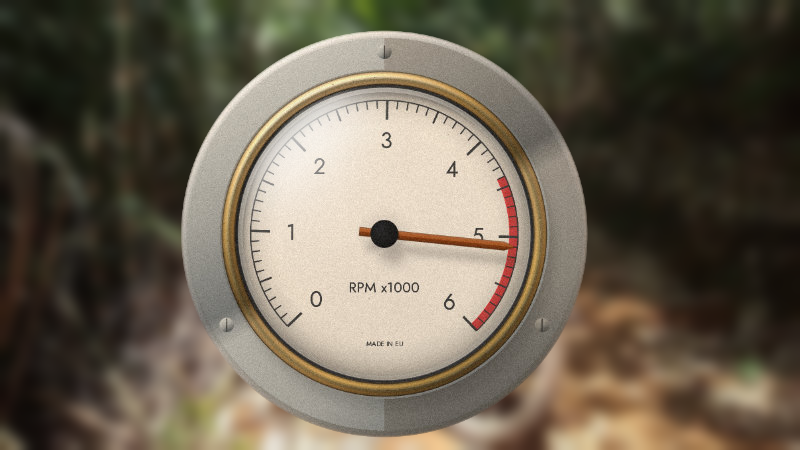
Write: 5100 rpm
